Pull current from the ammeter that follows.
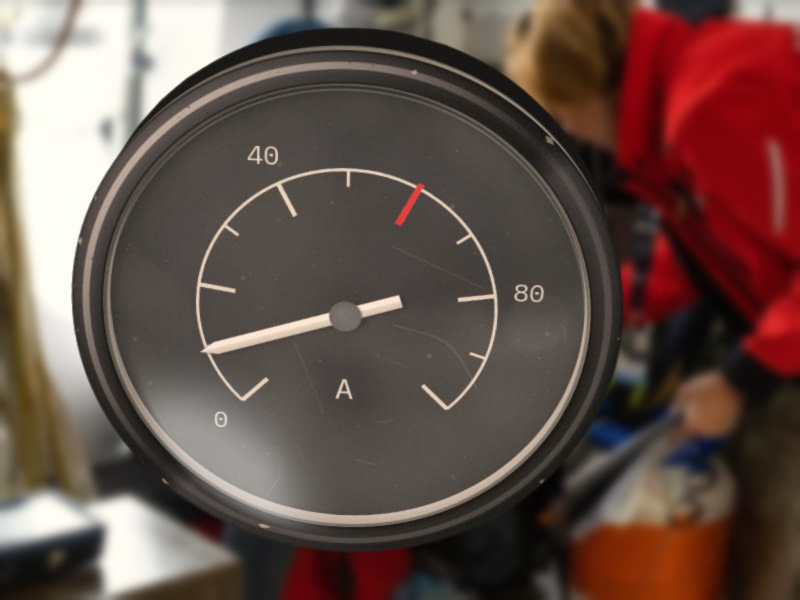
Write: 10 A
